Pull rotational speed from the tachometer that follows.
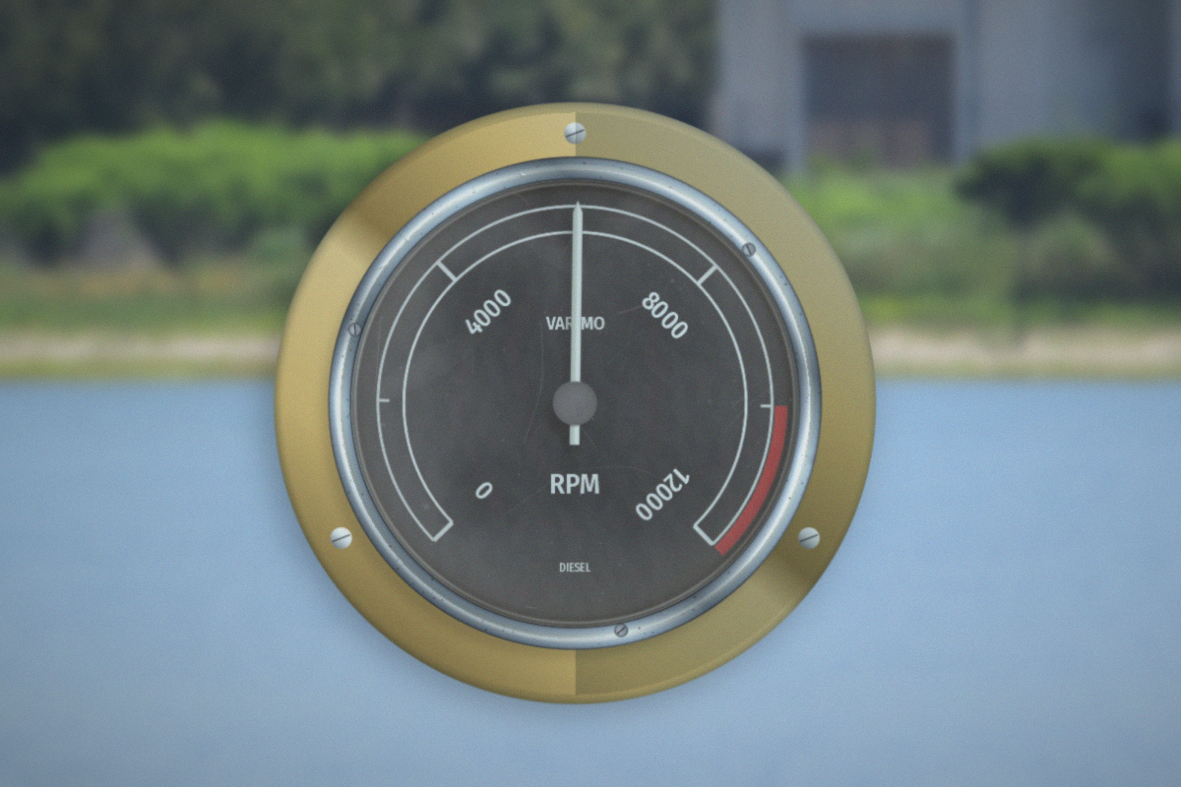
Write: 6000 rpm
